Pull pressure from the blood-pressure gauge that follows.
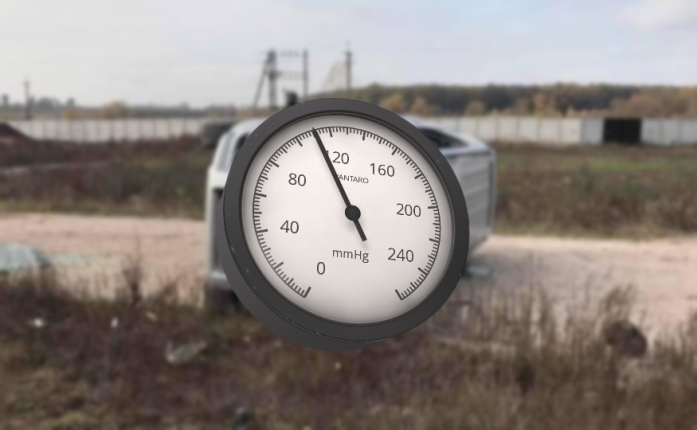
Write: 110 mmHg
